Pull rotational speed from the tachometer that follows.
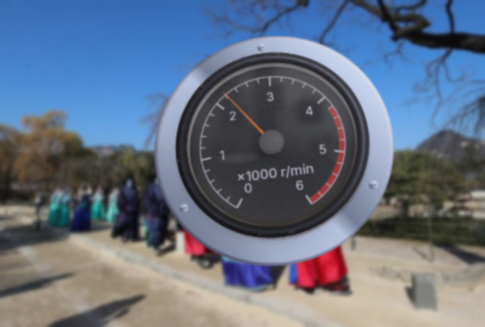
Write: 2200 rpm
